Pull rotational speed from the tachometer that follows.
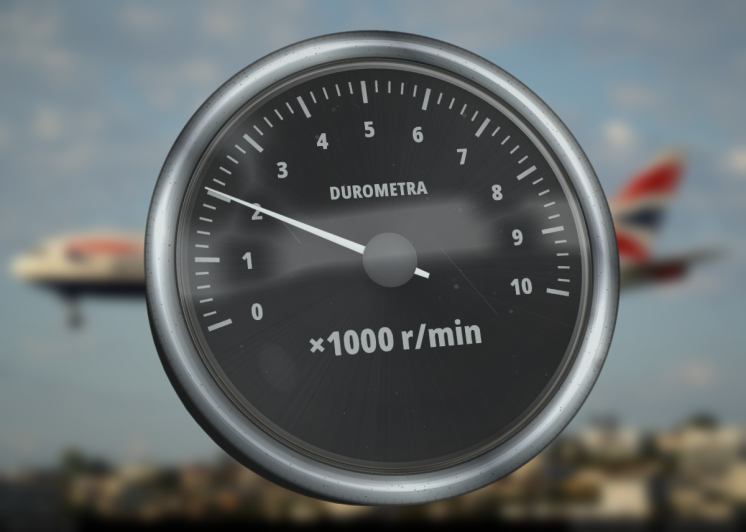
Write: 2000 rpm
